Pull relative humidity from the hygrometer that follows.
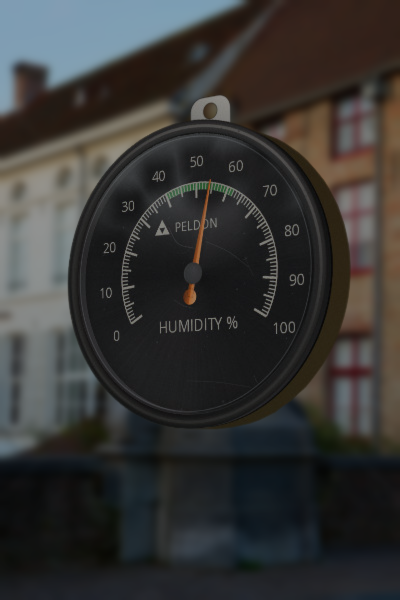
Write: 55 %
